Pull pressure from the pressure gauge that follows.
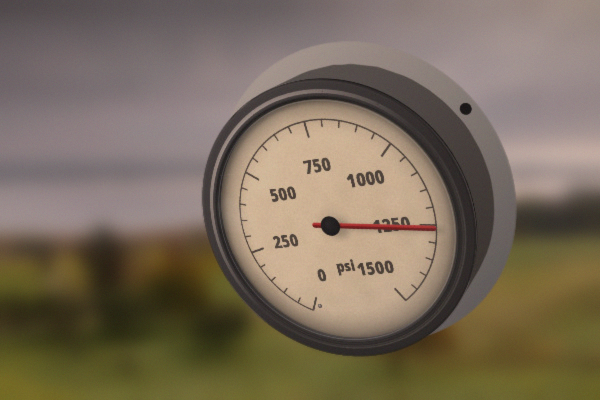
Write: 1250 psi
